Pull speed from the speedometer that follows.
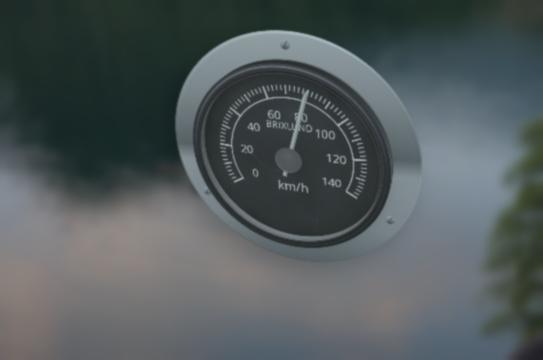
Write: 80 km/h
